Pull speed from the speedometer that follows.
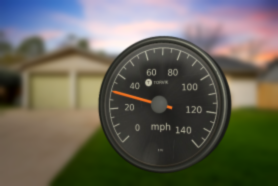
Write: 30 mph
